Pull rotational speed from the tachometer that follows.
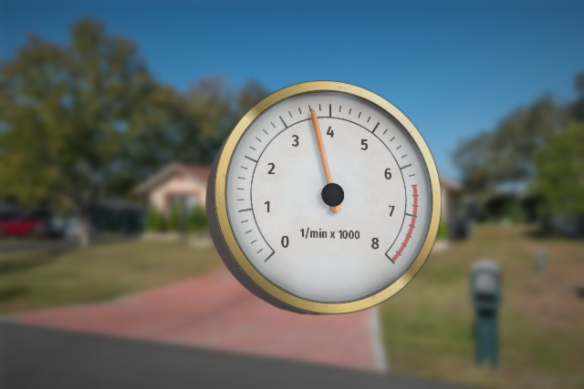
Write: 3600 rpm
